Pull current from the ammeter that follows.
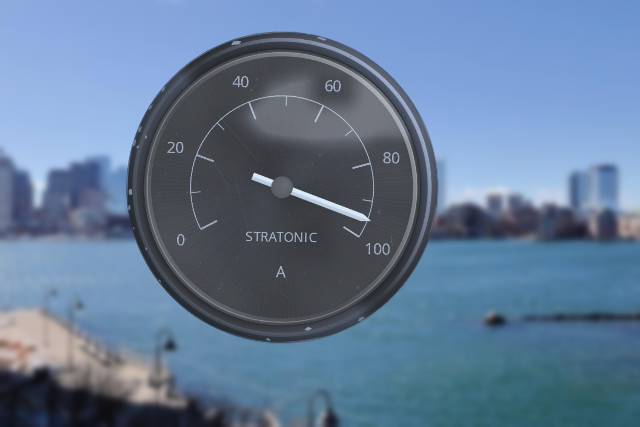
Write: 95 A
